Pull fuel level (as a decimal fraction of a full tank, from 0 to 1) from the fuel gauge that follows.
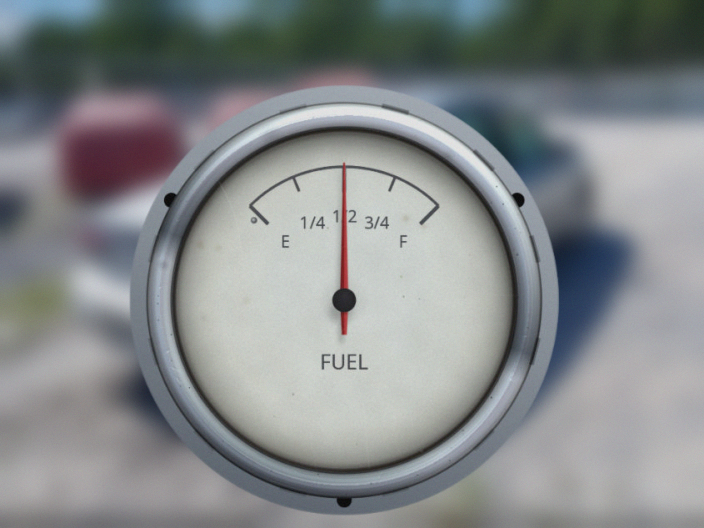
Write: 0.5
